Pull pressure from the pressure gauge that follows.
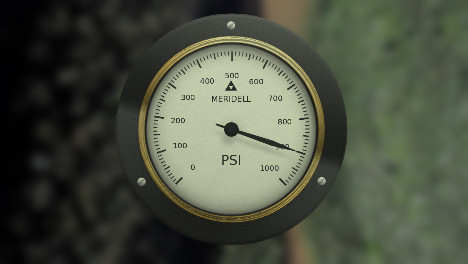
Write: 900 psi
